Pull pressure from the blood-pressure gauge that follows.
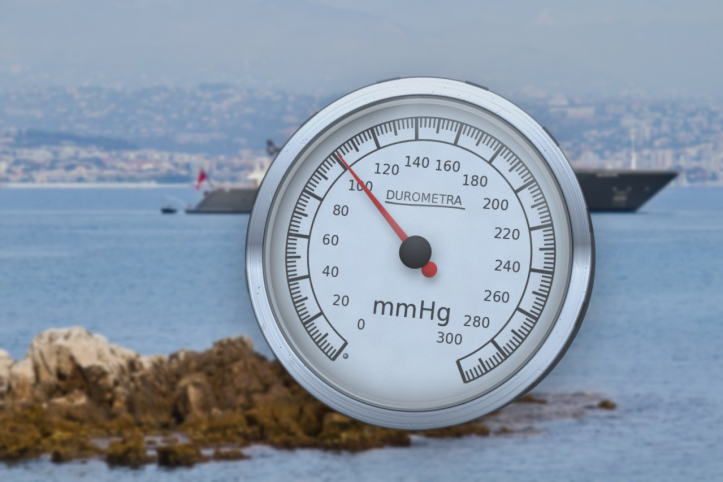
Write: 102 mmHg
